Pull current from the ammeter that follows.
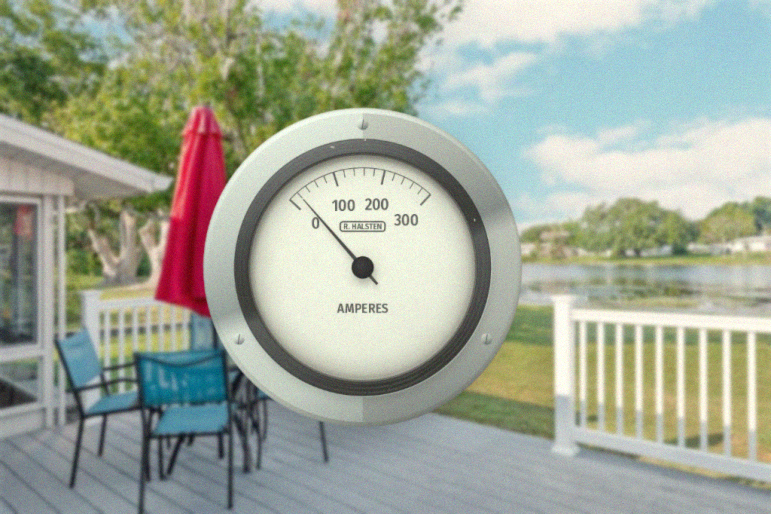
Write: 20 A
